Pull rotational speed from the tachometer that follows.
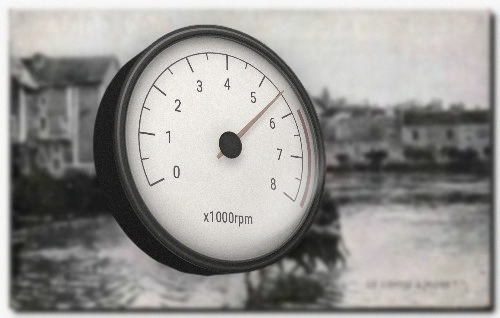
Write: 5500 rpm
